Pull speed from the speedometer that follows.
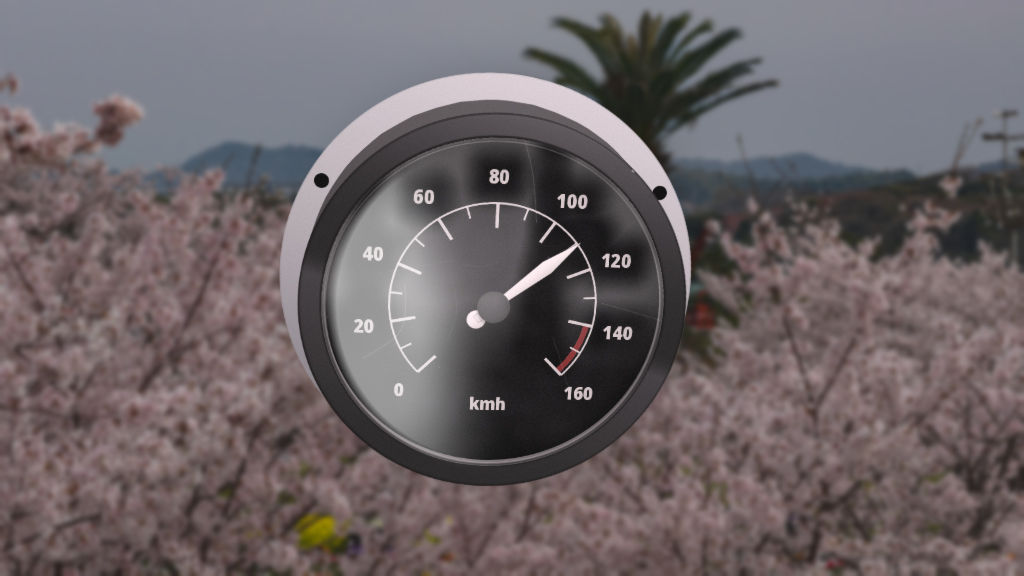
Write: 110 km/h
